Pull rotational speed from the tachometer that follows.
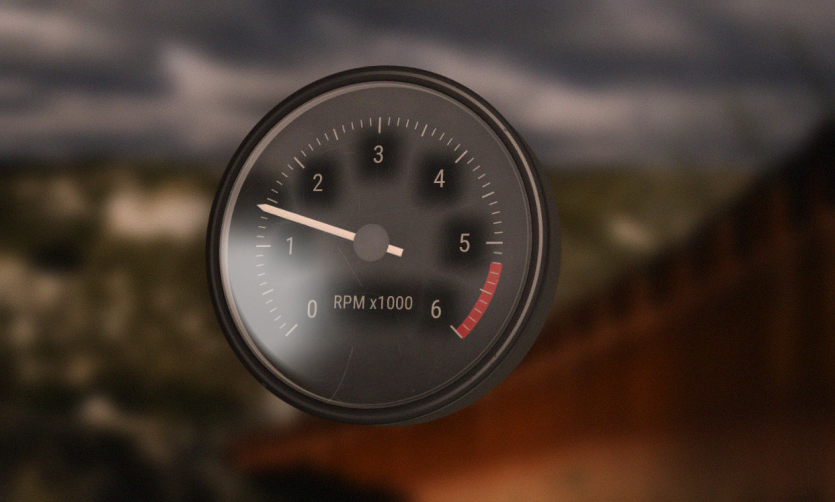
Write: 1400 rpm
